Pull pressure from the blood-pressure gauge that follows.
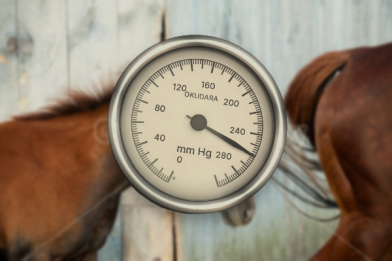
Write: 260 mmHg
